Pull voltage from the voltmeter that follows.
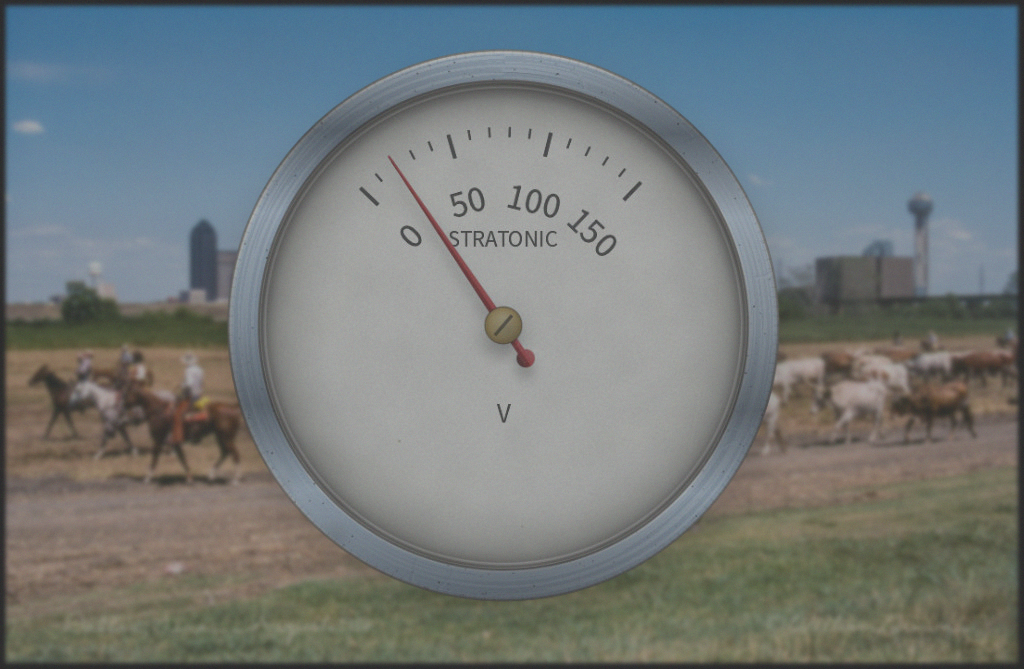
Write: 20 V
